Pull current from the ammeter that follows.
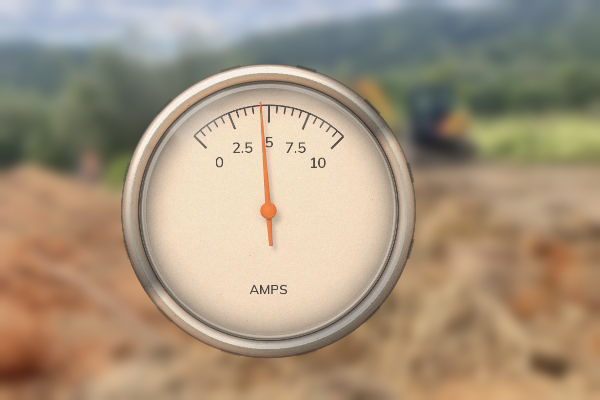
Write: 4.5 A
